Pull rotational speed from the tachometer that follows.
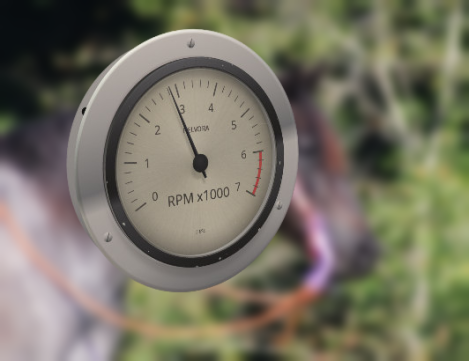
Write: 2800 rpm
